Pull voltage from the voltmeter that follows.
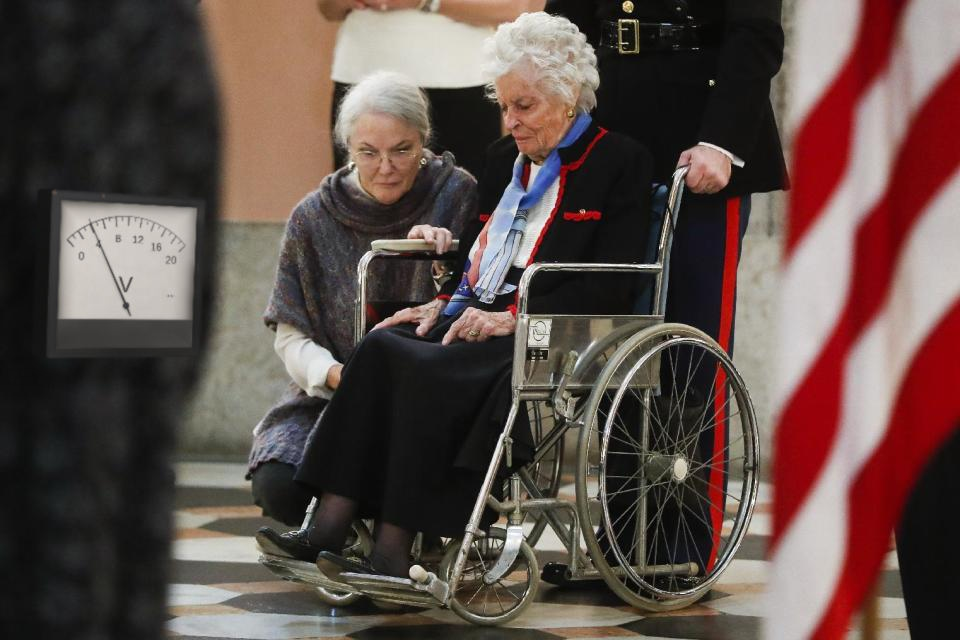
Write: 4 V
